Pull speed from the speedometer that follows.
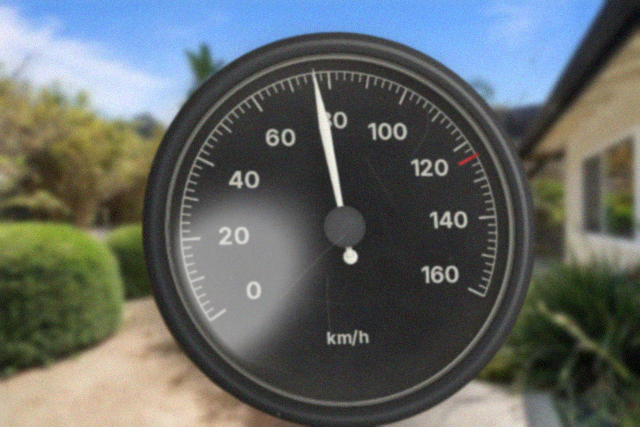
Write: 76 km/h
